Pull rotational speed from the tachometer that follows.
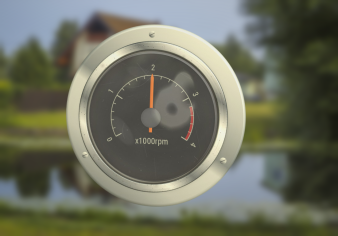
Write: 2000 rpm
